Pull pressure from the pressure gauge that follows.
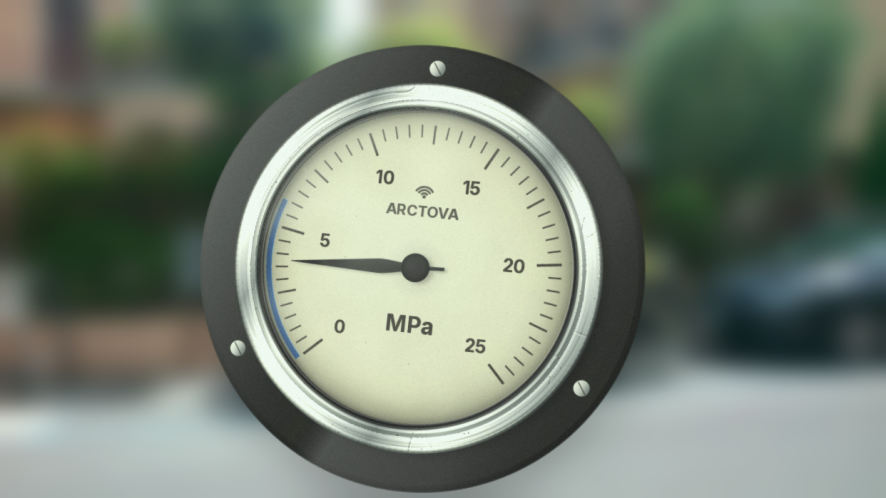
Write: 3.75 MPa
